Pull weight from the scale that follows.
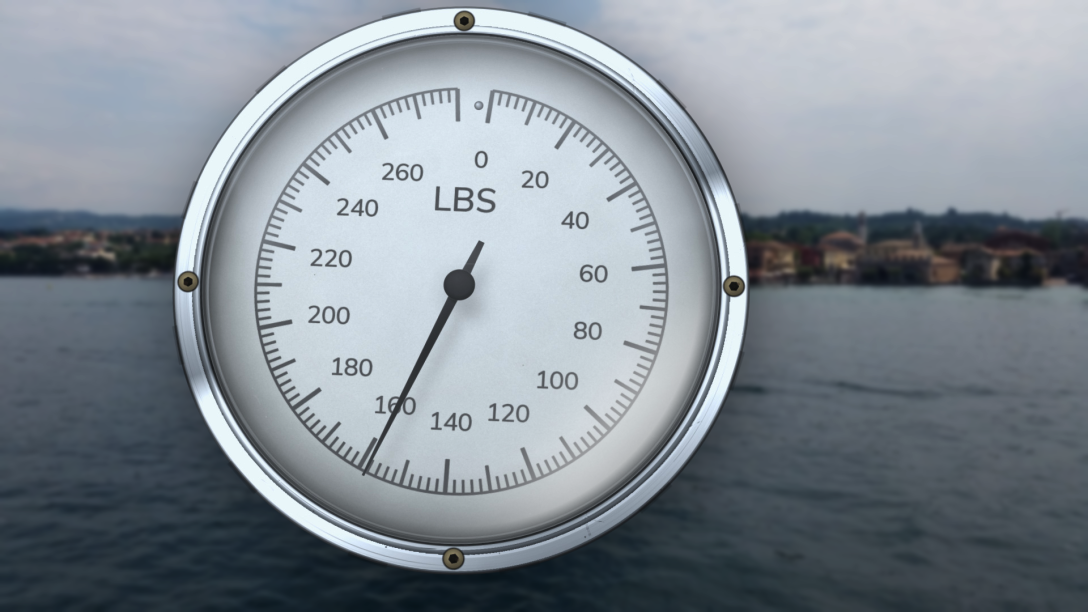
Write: 158 lb
